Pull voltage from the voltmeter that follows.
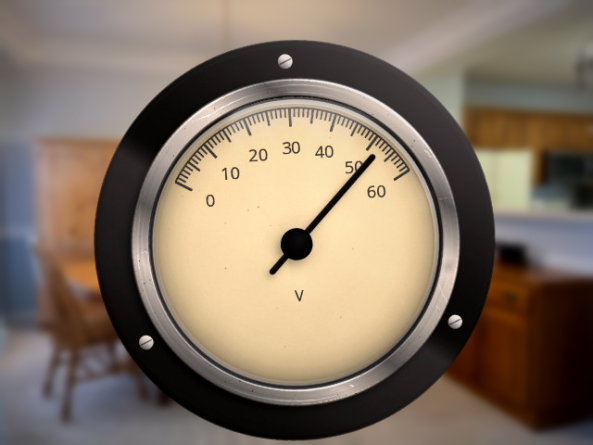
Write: 52 V
